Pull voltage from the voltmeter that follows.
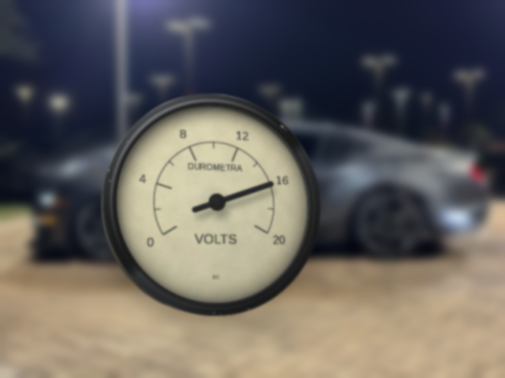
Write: 16 V
